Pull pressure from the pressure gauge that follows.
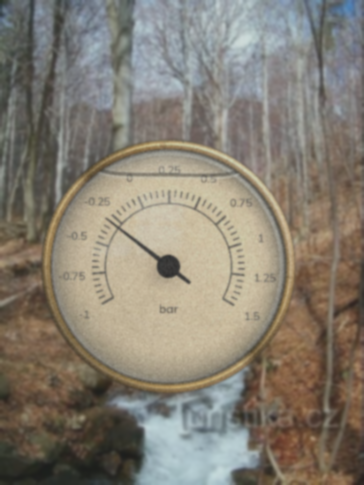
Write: -0.3 bar
